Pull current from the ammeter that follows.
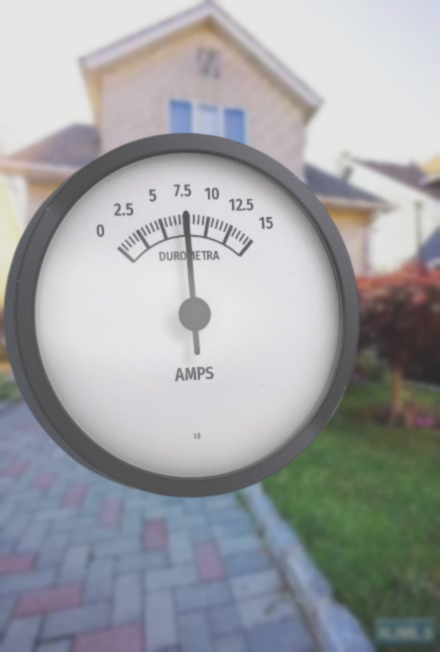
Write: 7.5 A
